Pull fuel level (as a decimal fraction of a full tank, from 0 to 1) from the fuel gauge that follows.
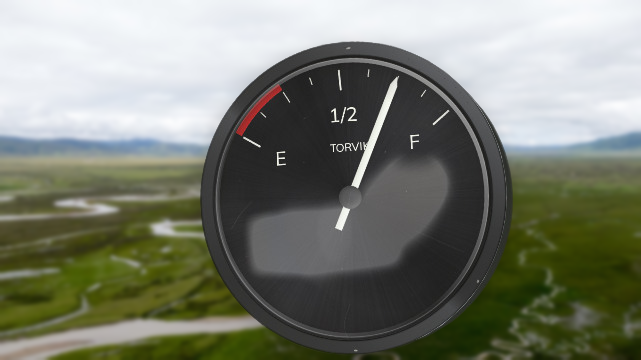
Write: 0.75
